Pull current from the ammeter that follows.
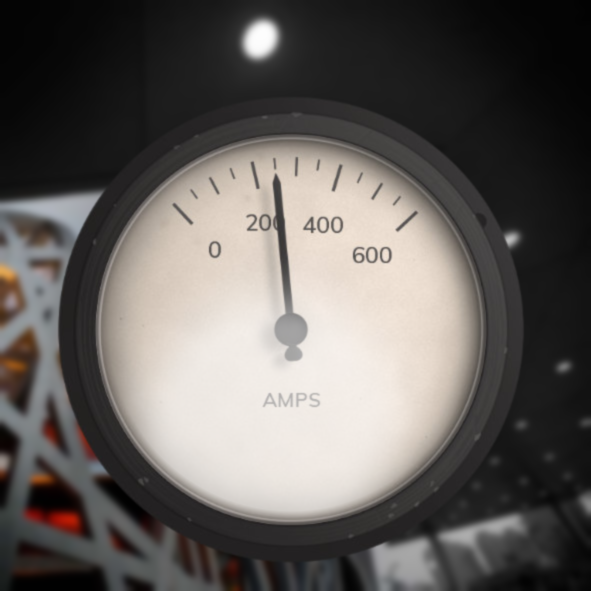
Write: 250 A
